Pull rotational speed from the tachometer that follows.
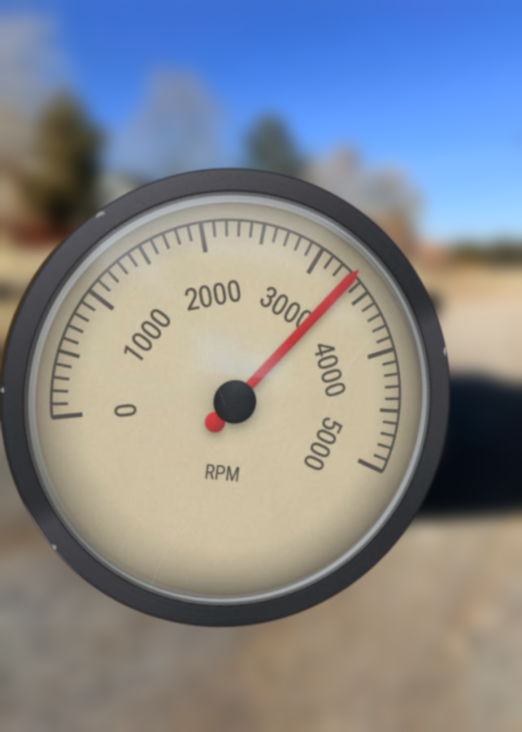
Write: 3300 rpm
